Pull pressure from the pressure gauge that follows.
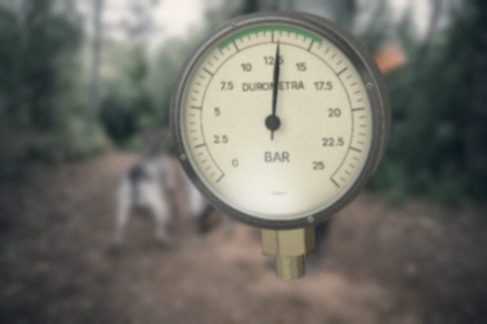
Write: 13 bar
